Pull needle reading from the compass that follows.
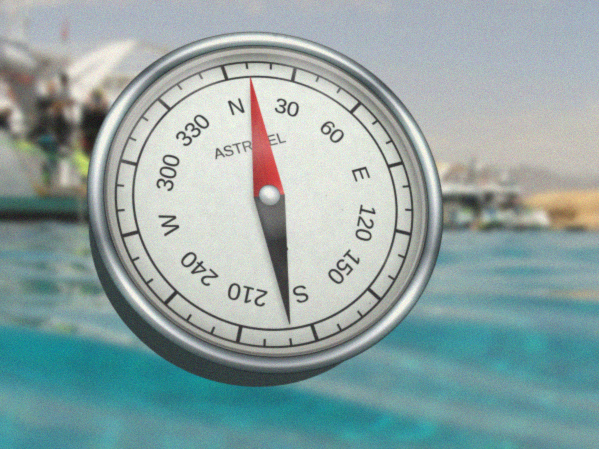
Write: 10 °
